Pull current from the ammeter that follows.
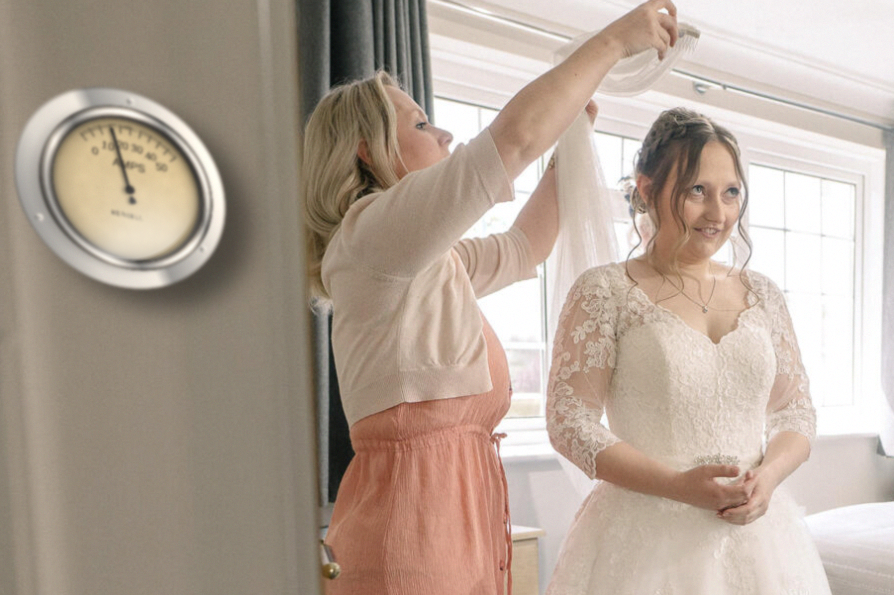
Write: 15 A
